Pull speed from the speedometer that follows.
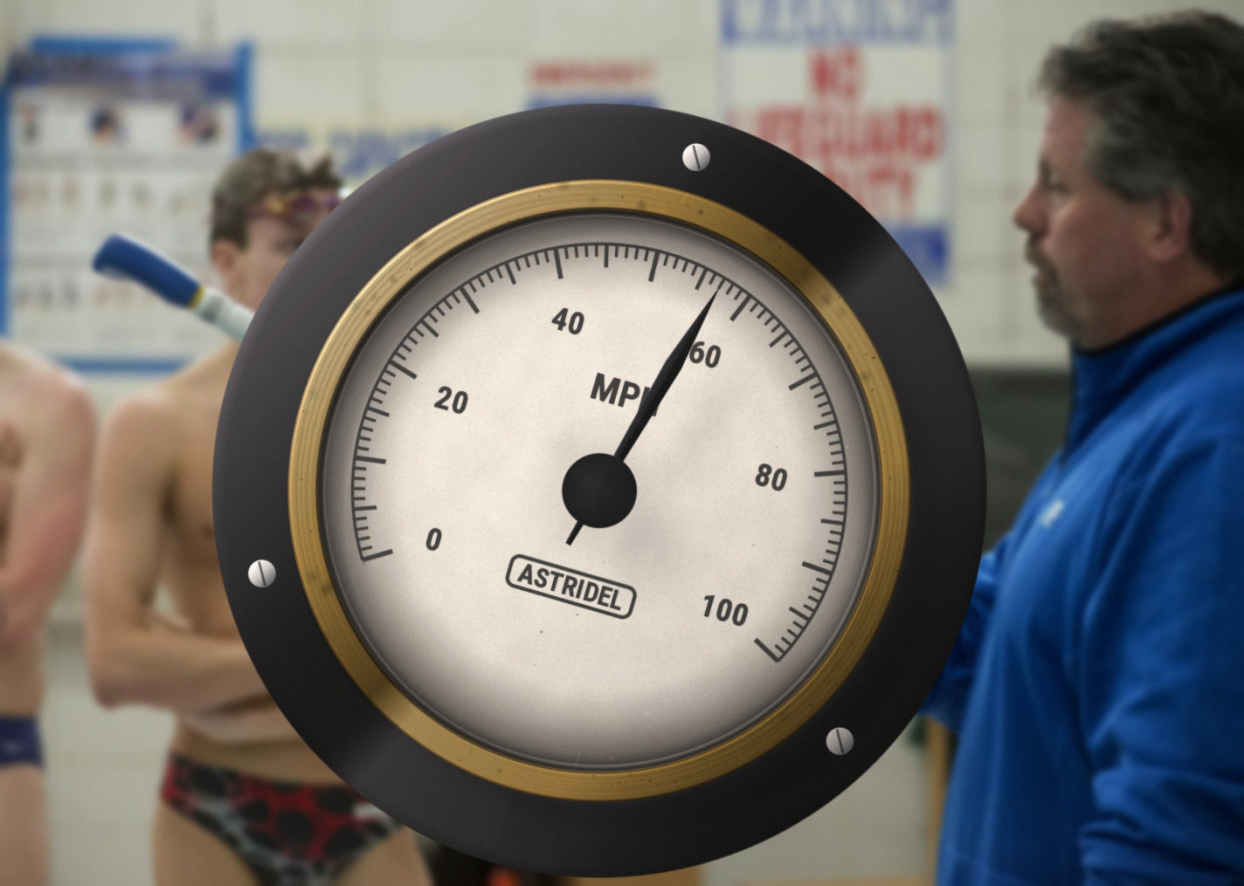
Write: 57 mph
